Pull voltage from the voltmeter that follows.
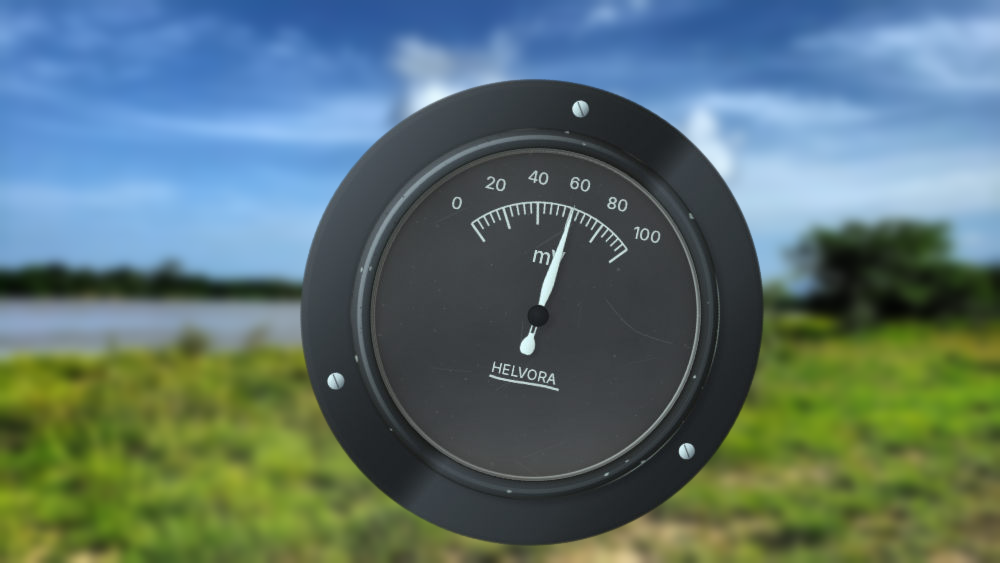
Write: 60 mV
